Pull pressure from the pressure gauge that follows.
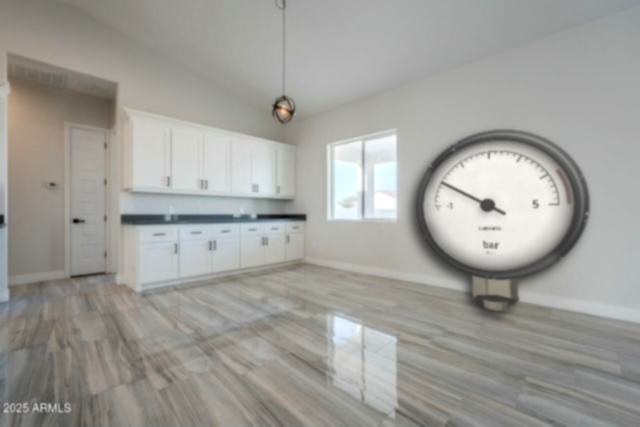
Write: 0 bar
